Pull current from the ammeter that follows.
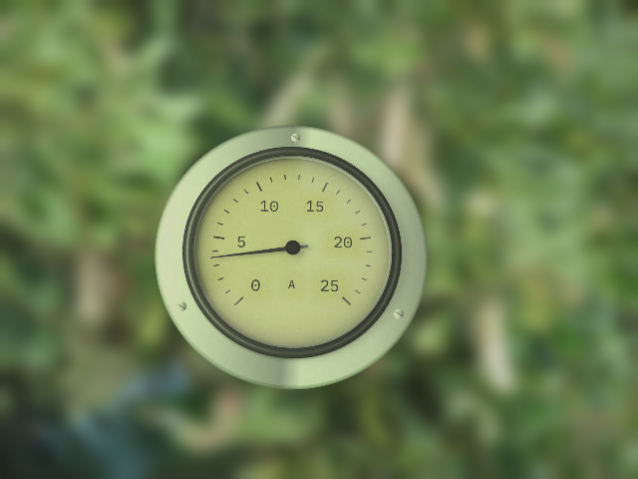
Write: 3.5 A
